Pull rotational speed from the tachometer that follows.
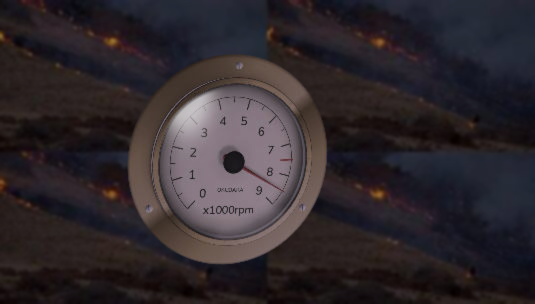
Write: 8500 rpm
